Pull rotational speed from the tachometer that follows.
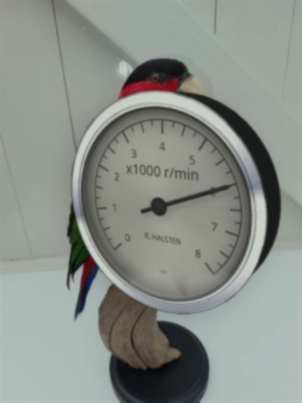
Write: 6000 rpm
